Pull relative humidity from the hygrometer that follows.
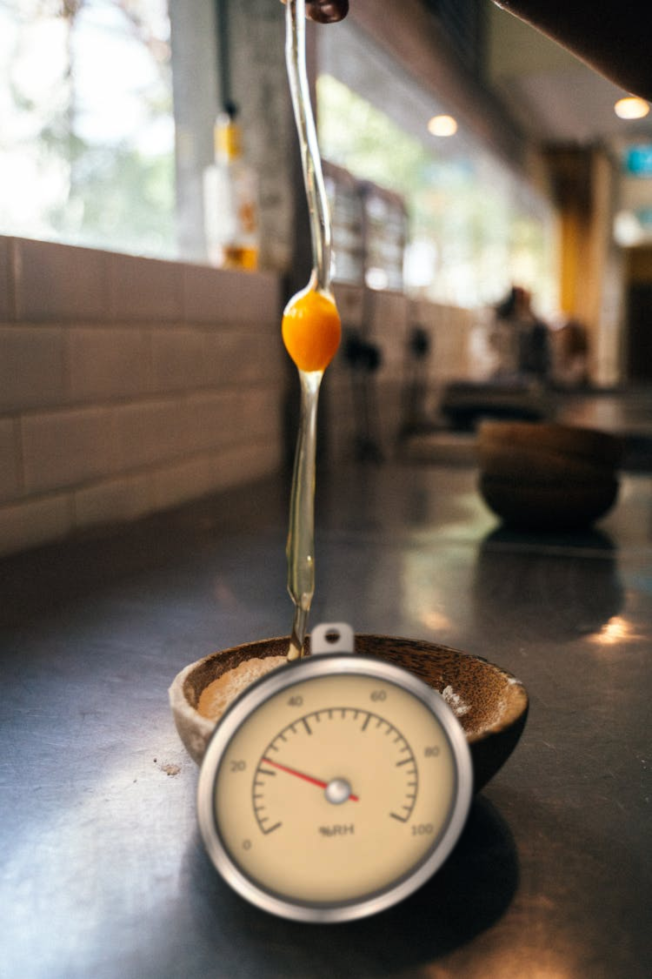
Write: 24 %
